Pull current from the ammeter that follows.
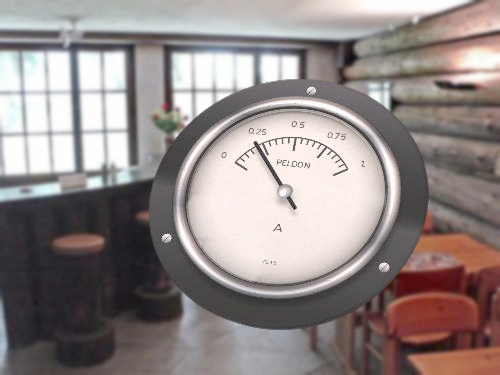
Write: 0.2 A
